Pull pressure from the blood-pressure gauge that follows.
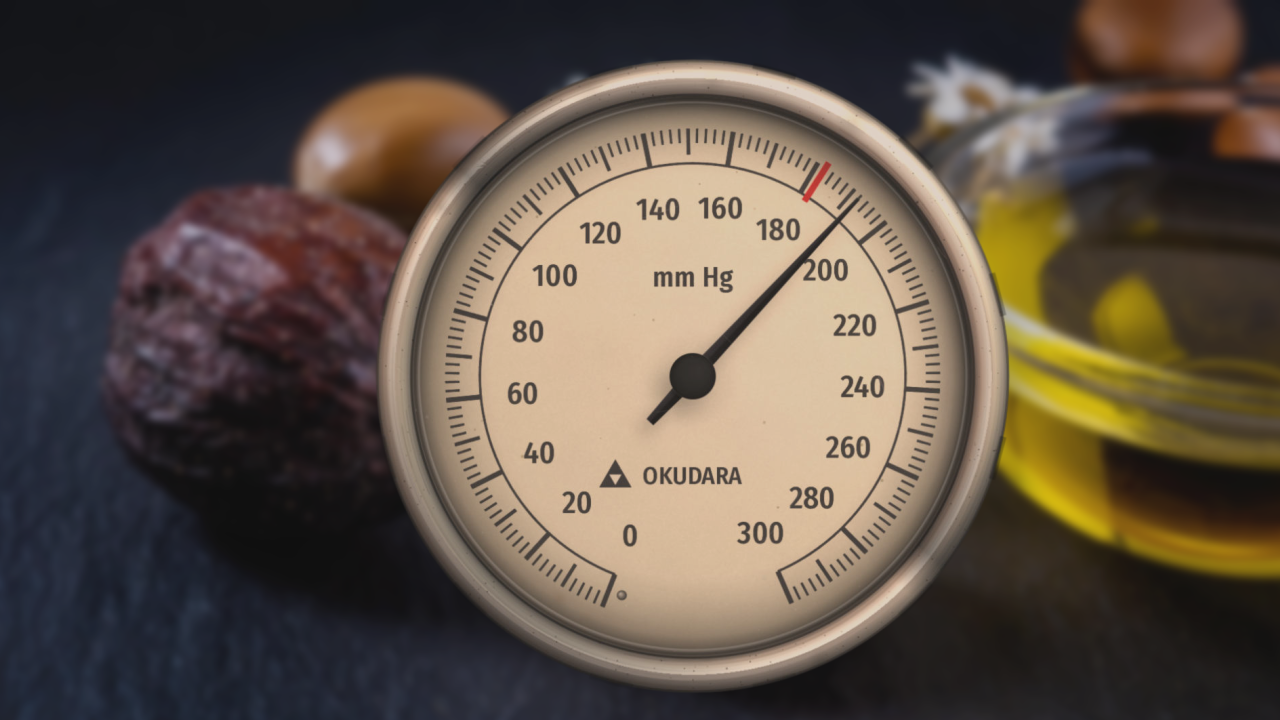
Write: 192 mmHg
